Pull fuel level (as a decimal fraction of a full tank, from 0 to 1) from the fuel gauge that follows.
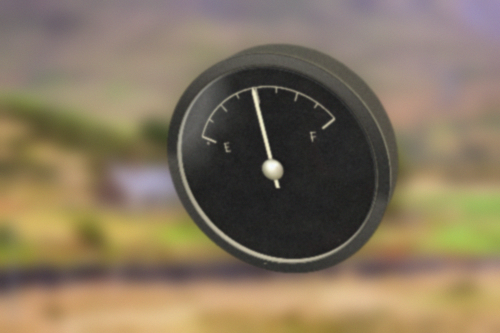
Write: 0.5
